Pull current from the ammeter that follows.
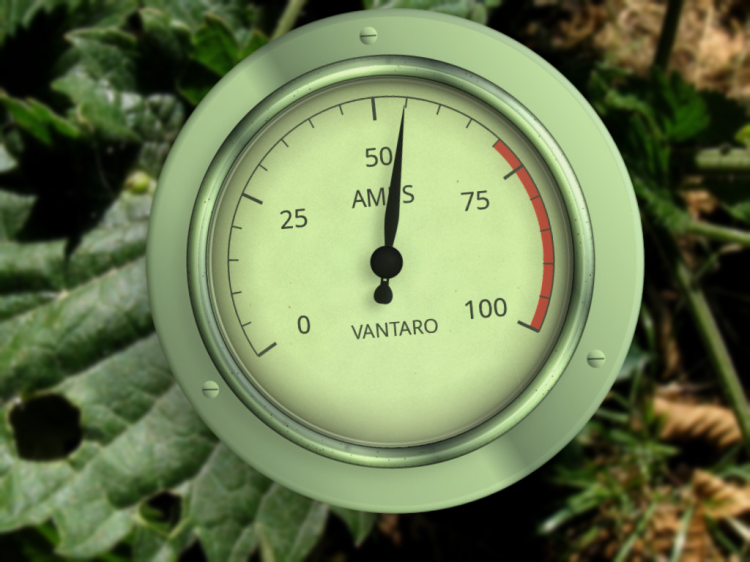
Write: 55 A
